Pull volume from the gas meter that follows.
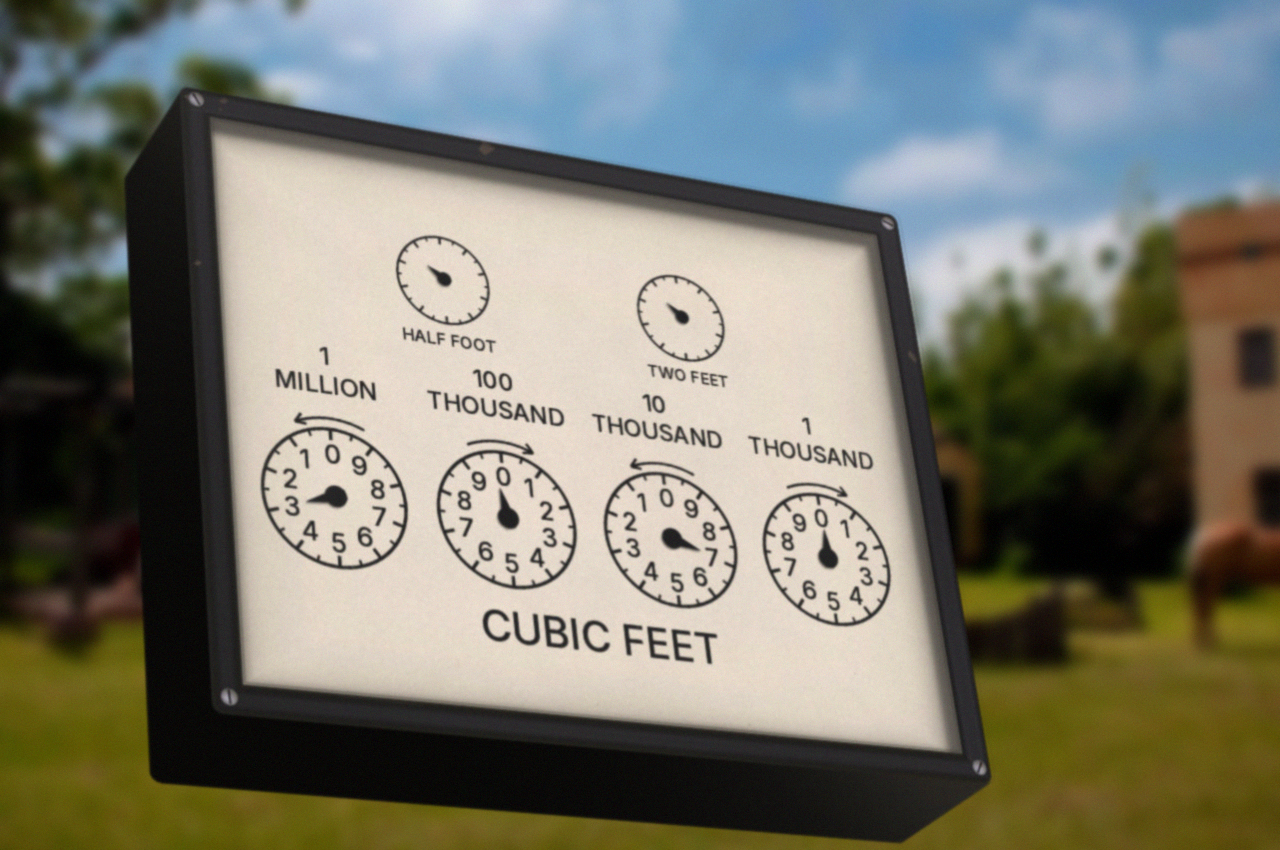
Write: 297000 ft³
